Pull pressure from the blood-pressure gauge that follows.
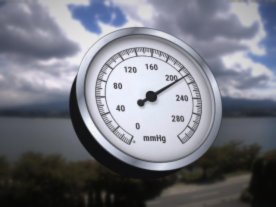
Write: 210 mmHg
